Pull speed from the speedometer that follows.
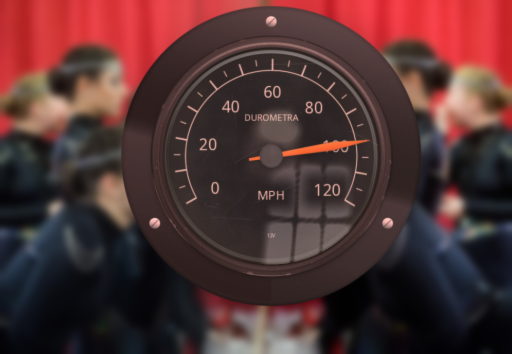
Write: 100 mph
